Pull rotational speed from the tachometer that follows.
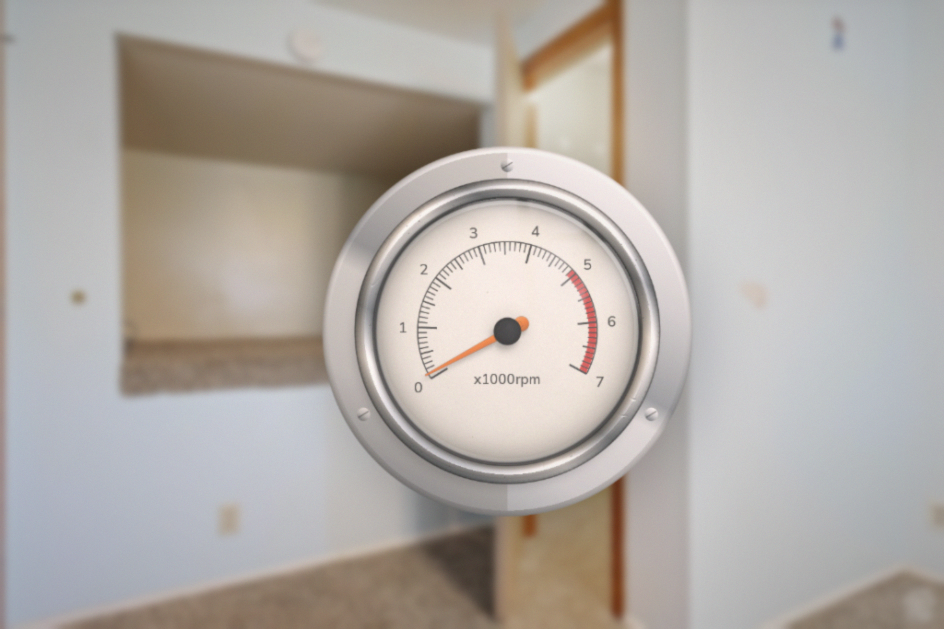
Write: 100 rpm
